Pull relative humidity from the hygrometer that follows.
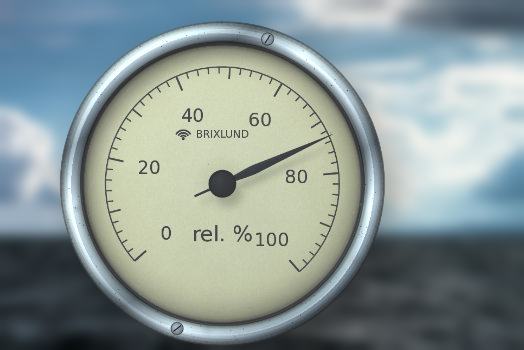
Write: 73 %
